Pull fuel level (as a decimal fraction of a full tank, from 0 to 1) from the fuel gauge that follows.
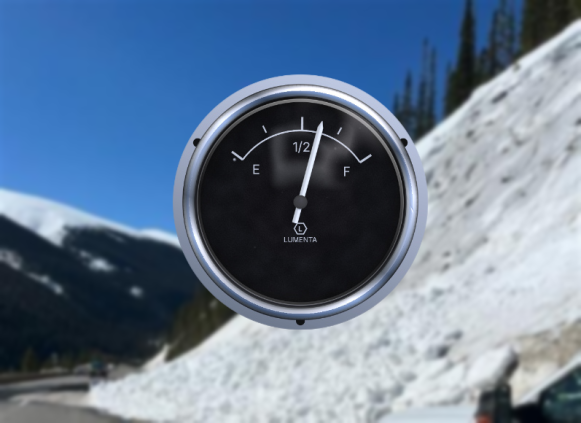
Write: 0.625
